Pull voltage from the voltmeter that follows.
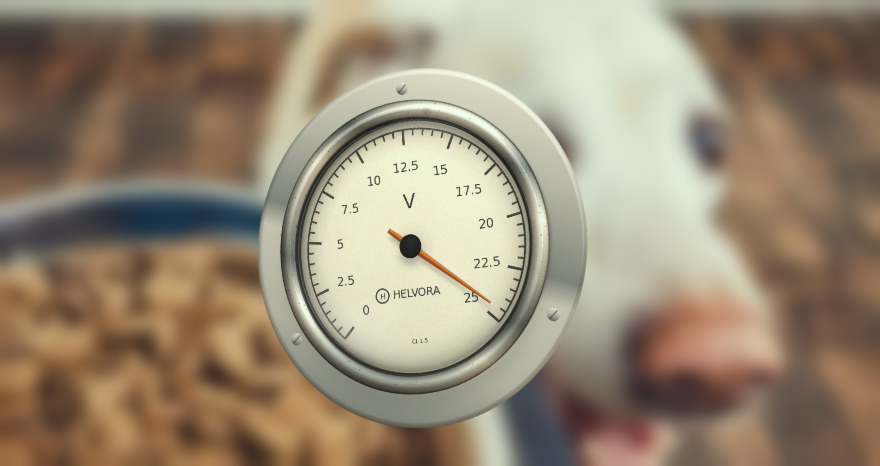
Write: 24.5 V
